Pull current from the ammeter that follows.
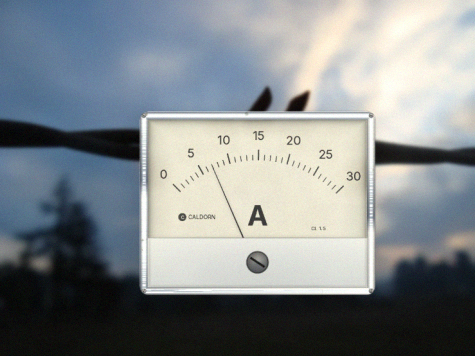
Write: 7 A
